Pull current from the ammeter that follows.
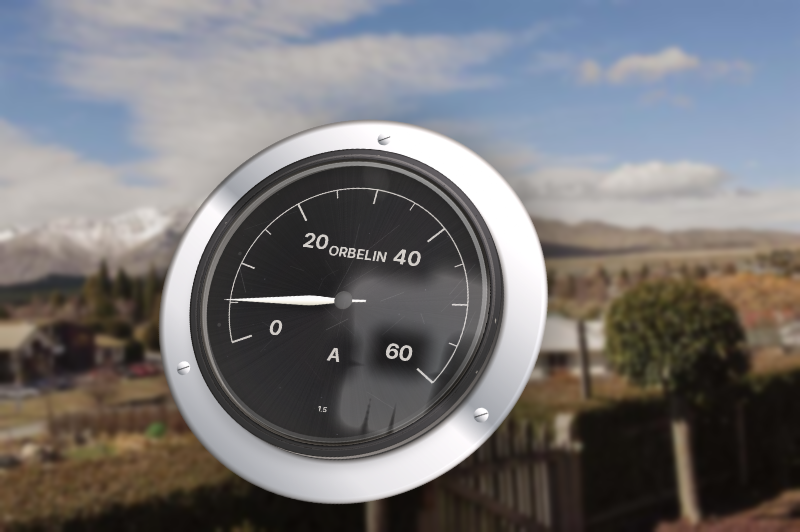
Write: 5 A
